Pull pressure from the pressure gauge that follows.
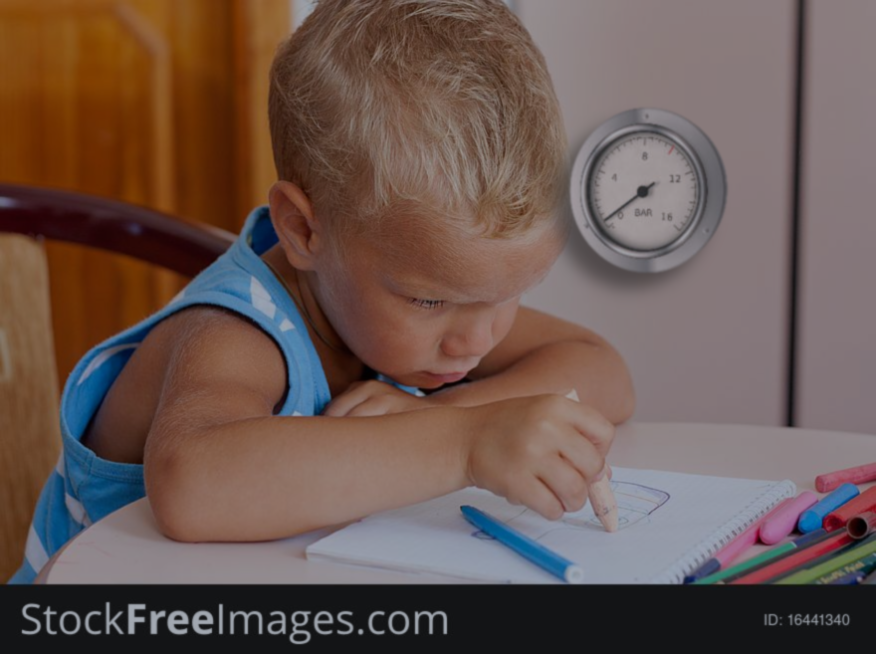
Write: 0.5 bar
